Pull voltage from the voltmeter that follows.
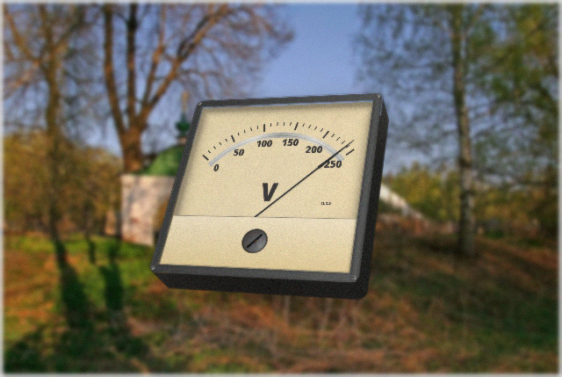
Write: 240 V
